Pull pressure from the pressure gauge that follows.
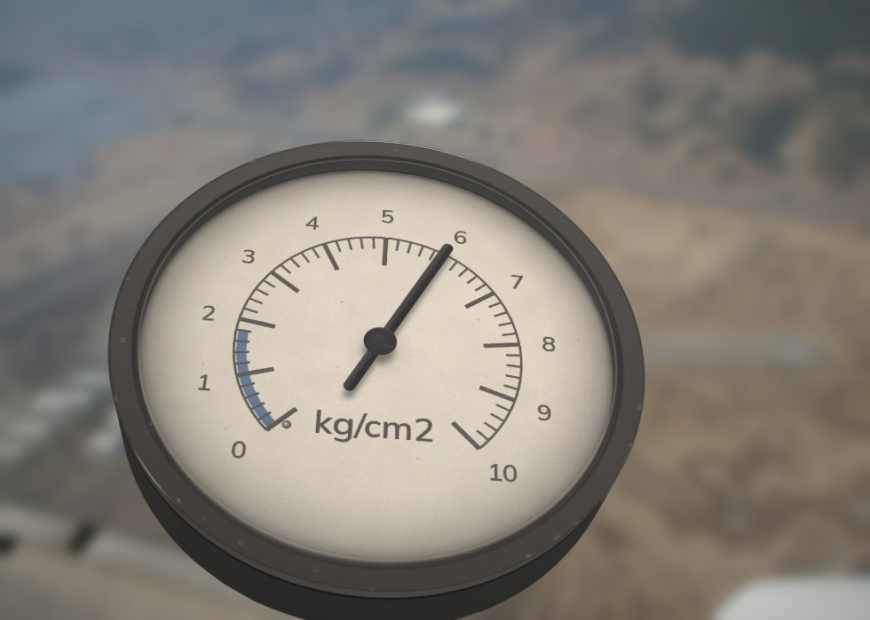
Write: 6 kg/cm²
